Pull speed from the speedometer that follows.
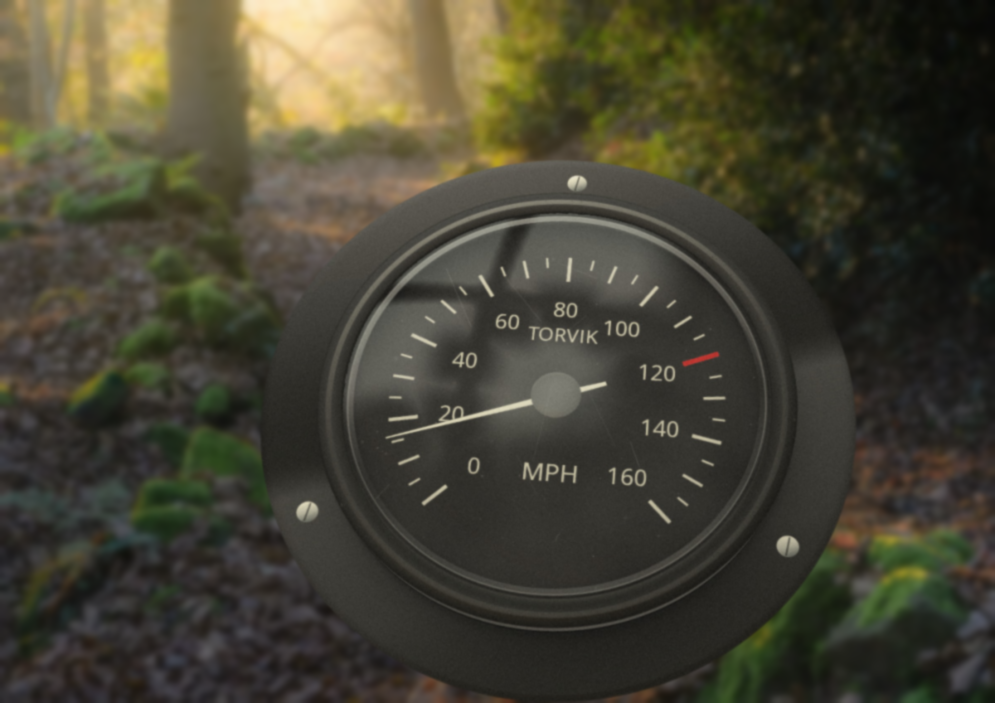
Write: 15 mph
